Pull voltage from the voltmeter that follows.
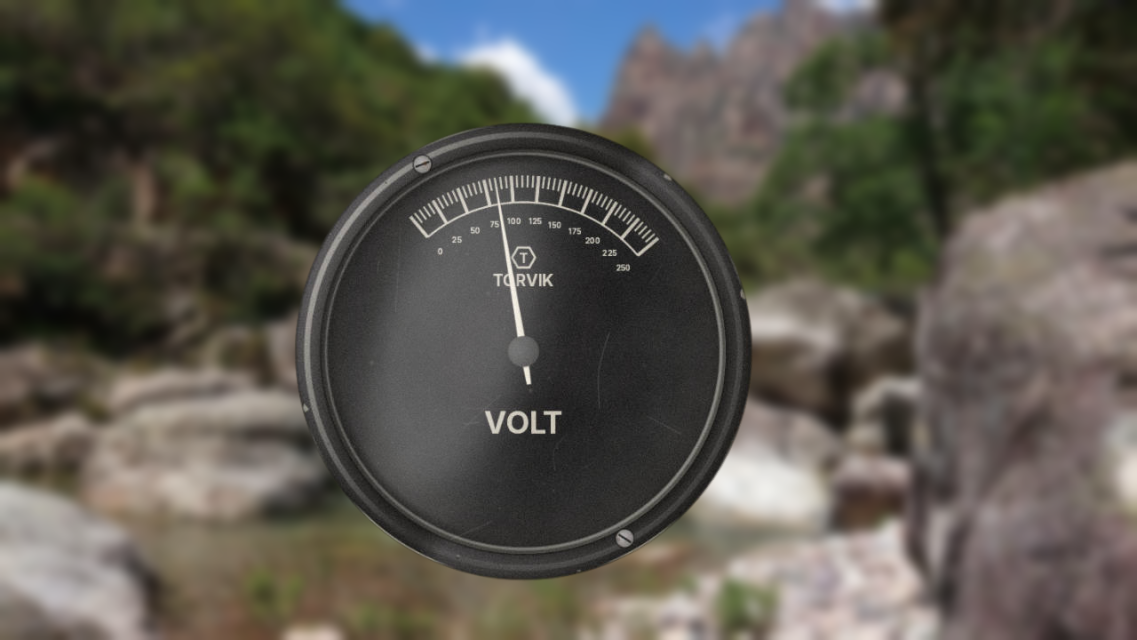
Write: 85 V
